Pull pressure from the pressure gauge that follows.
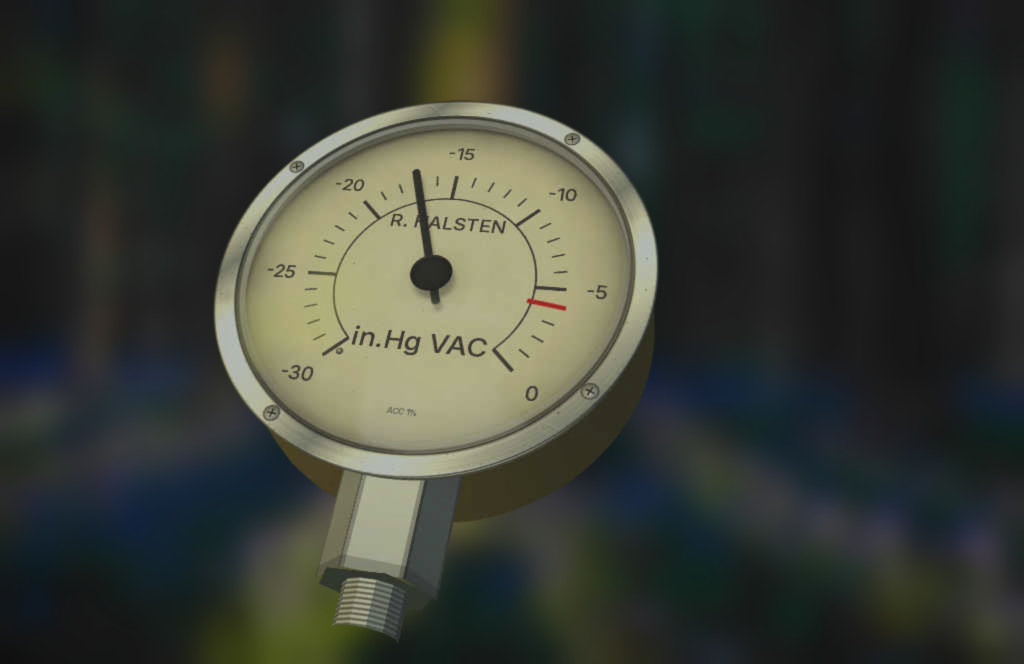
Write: -17 inHg
